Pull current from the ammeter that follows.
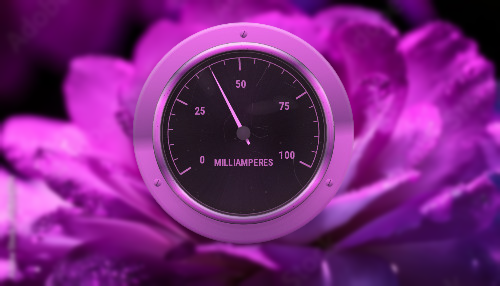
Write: 40 mA
